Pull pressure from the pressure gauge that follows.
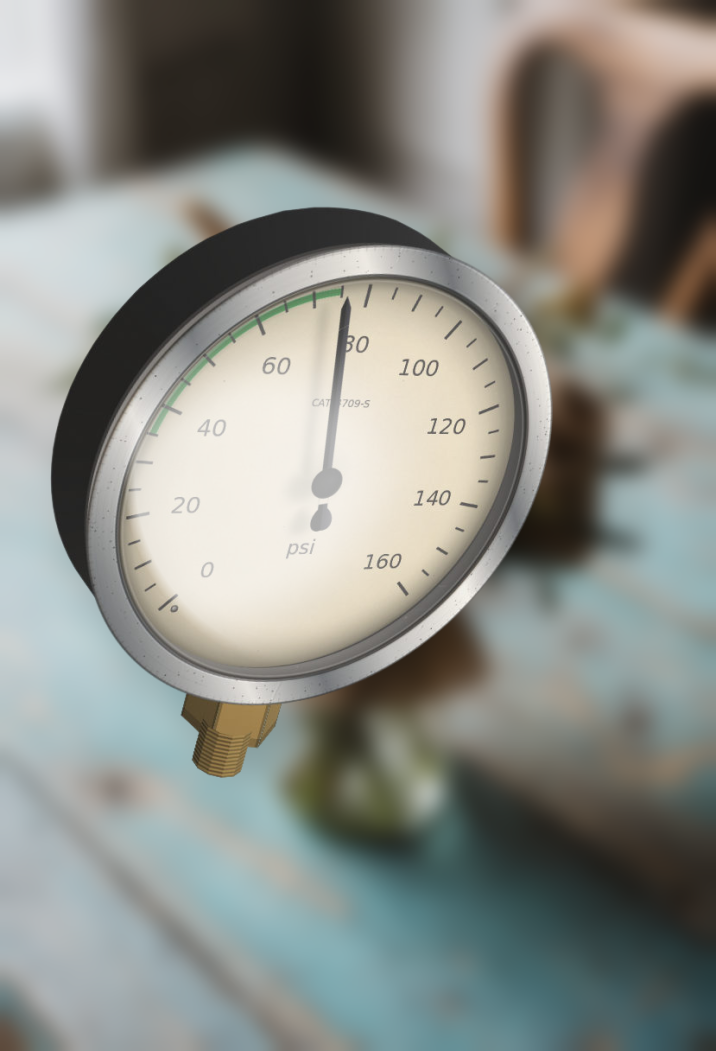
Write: 75 psi
